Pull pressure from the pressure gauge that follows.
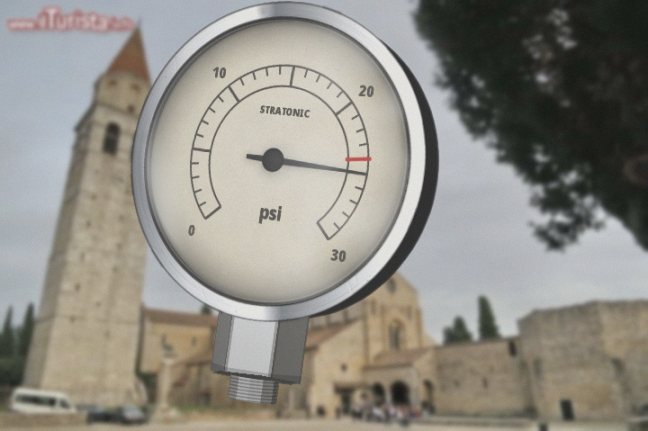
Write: 25 psi
